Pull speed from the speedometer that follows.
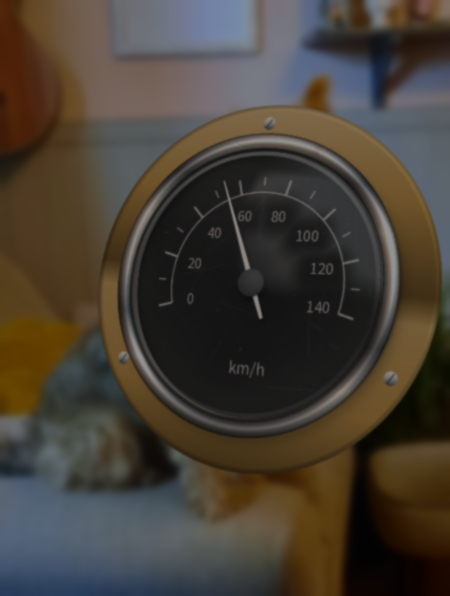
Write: 55 km/h
